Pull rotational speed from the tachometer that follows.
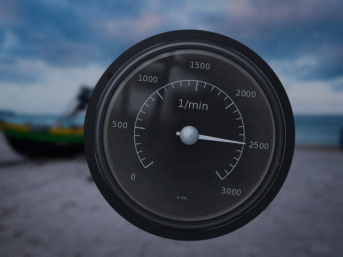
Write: 2500 rpm
